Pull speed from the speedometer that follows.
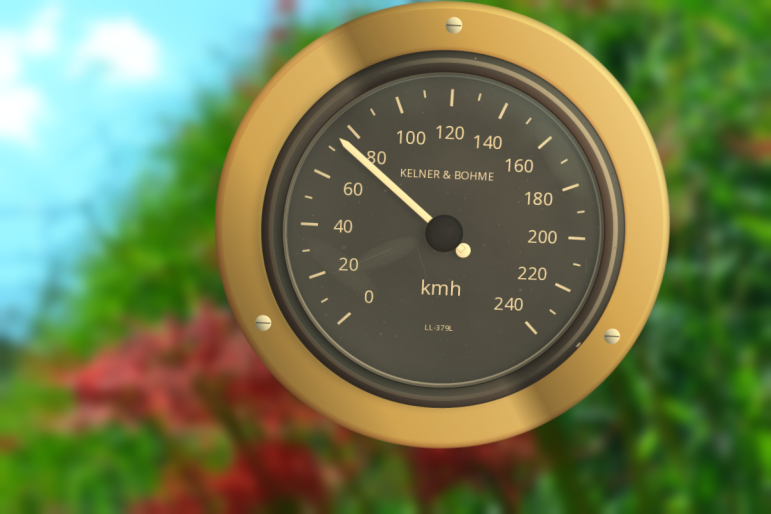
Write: 75 km/h
